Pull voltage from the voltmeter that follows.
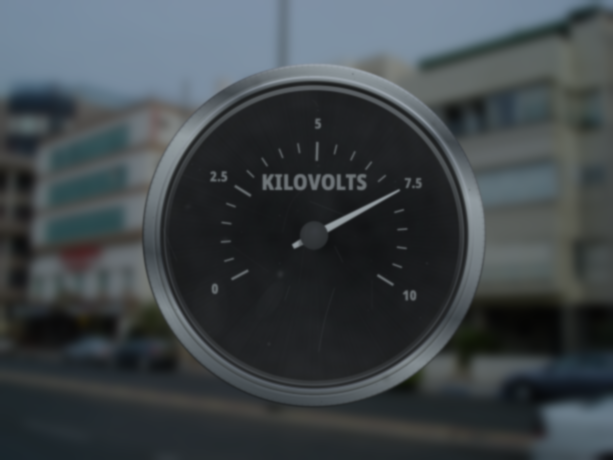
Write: 7.5 kV
